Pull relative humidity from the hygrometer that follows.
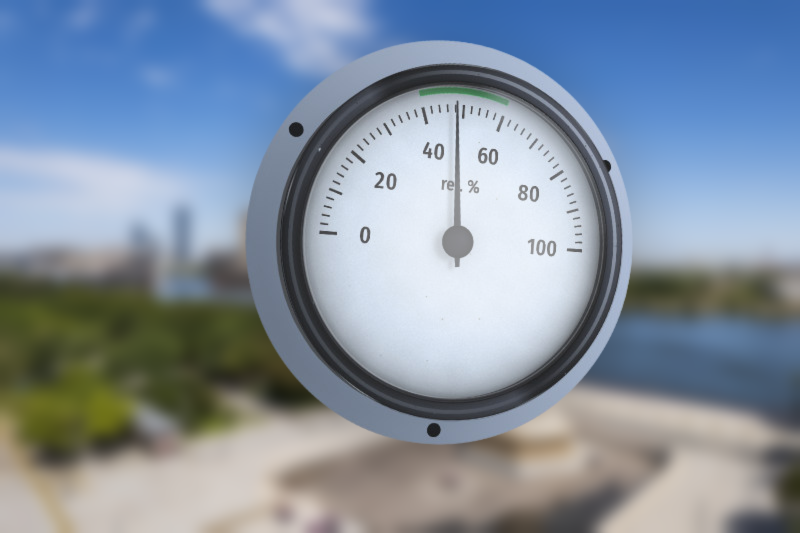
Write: 48 %
